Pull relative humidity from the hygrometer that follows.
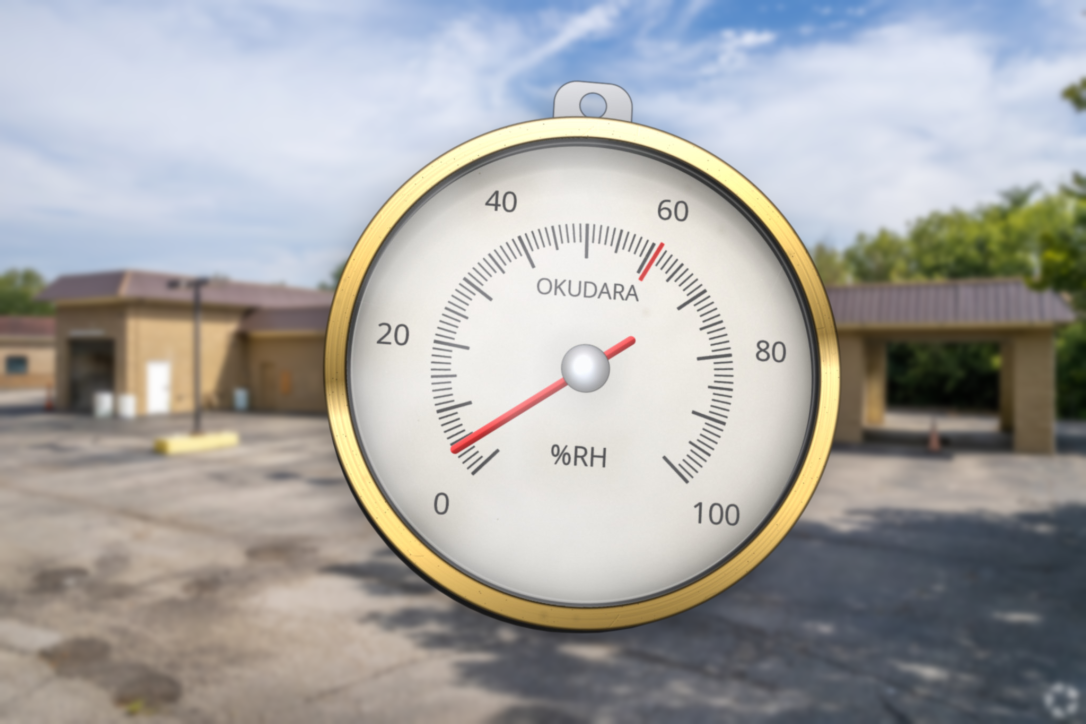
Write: 4 %
